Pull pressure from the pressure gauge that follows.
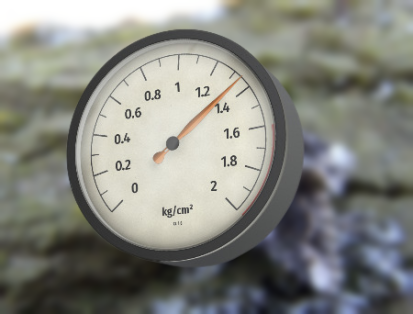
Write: 1.35 kg/cm²
